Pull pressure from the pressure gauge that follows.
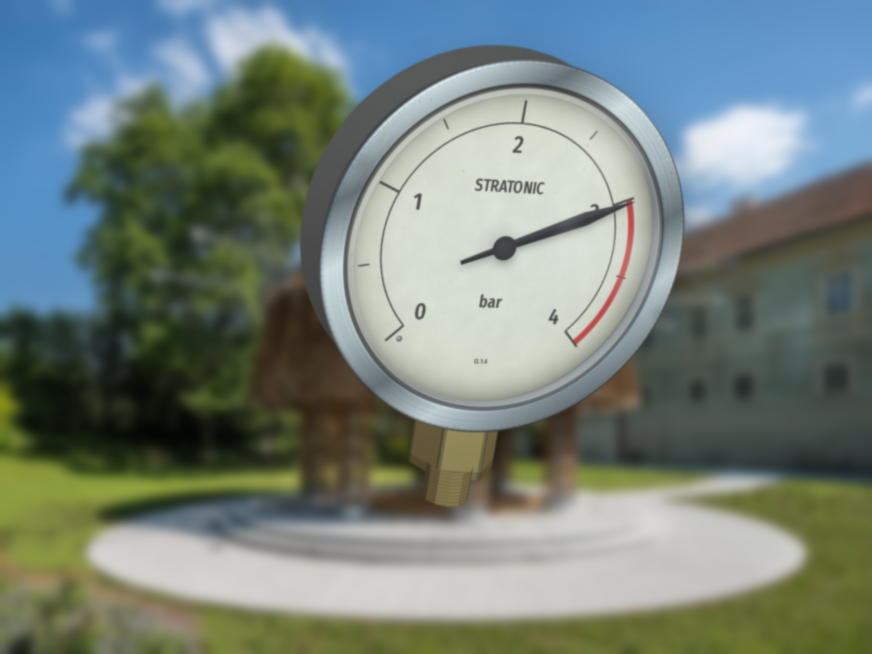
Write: 3 bar
